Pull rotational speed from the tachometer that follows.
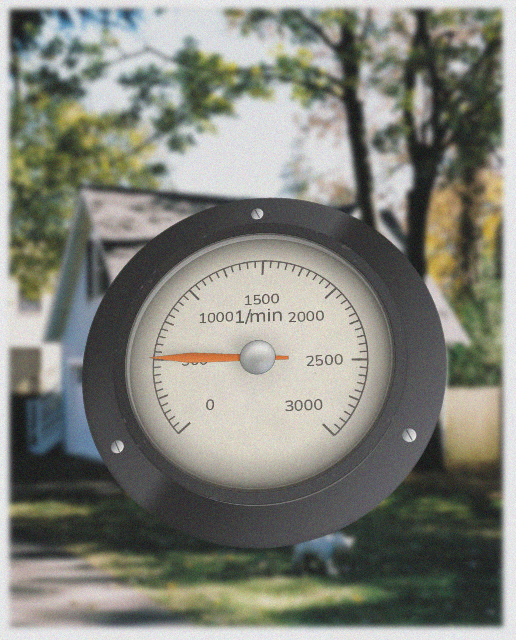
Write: 500 rpm
